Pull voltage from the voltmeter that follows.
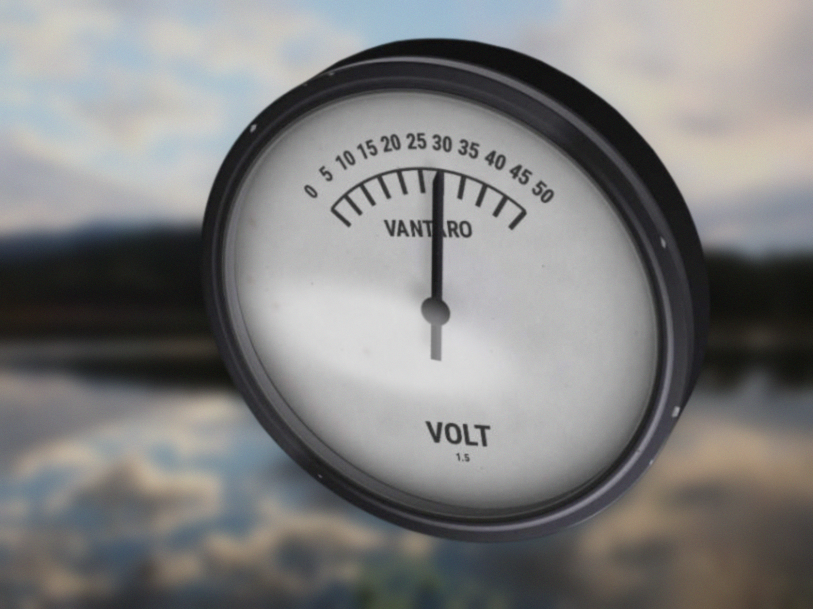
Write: 30 V
